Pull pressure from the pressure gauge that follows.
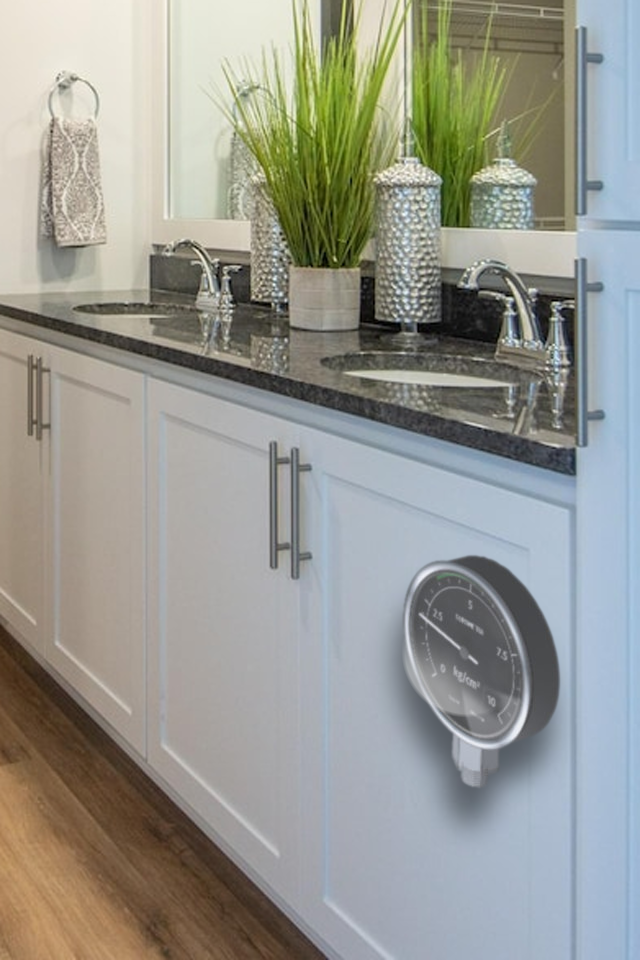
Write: 2 kg/cm²
